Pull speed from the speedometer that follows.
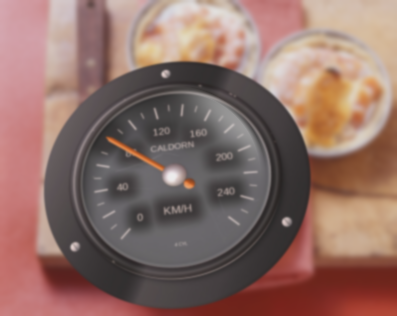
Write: 80 km/h
